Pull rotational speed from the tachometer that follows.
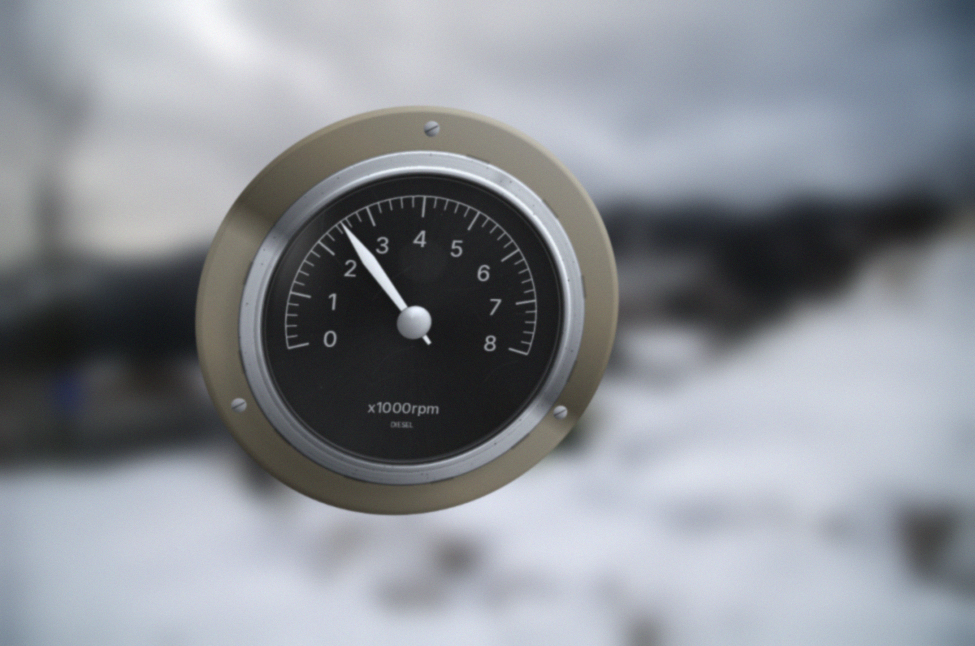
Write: 2500 rpm
